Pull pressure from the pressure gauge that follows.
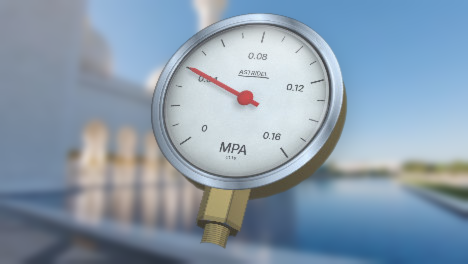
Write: 0.04 MPa
